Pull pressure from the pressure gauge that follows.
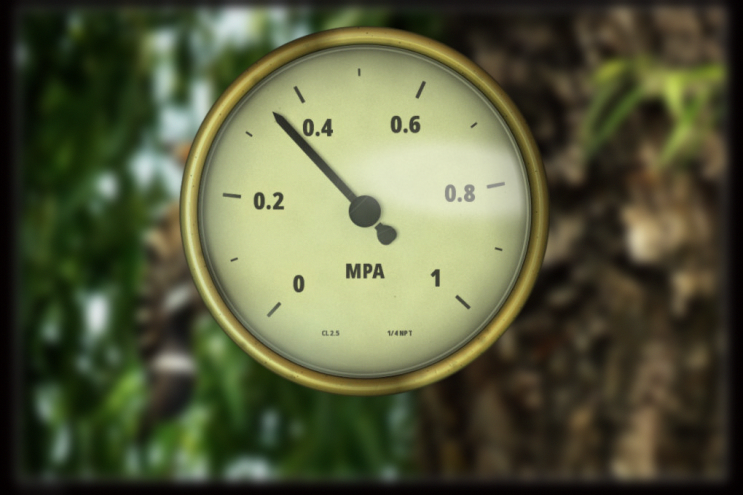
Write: 0.35 MPa
